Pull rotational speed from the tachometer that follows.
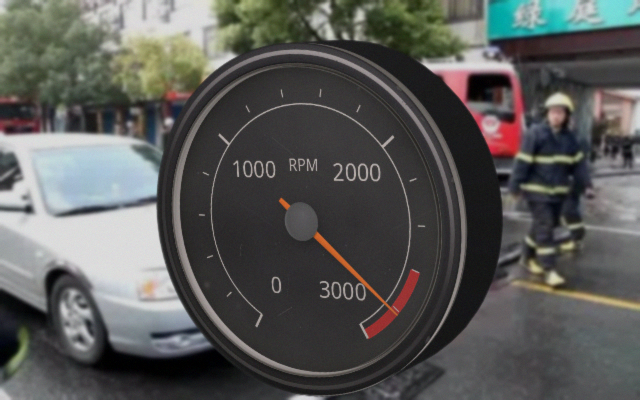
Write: 2800 rpm
